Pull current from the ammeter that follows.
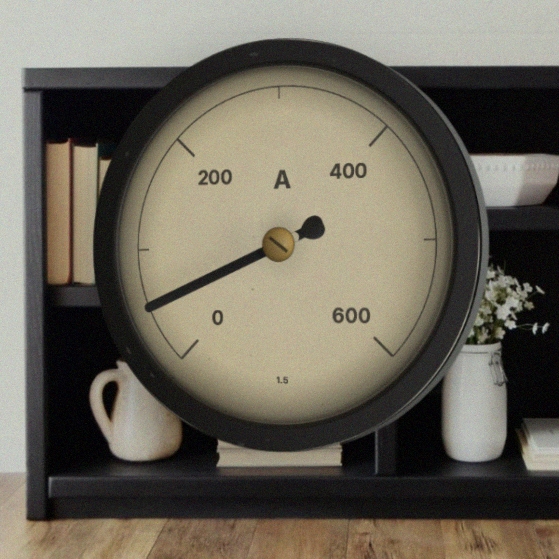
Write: 50 A
